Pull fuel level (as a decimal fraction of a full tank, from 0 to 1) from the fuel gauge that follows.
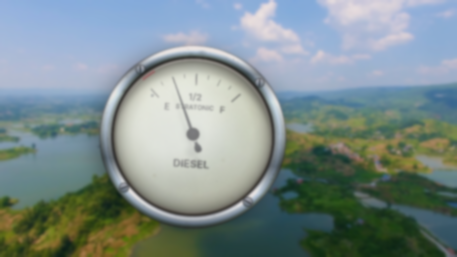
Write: 0.25
